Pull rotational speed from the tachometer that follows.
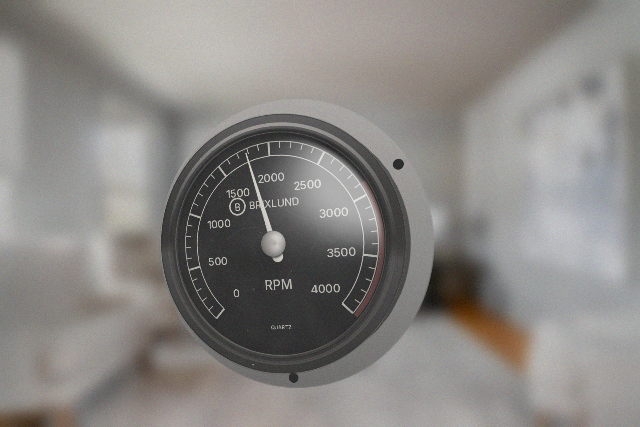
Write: 1800 rpm
